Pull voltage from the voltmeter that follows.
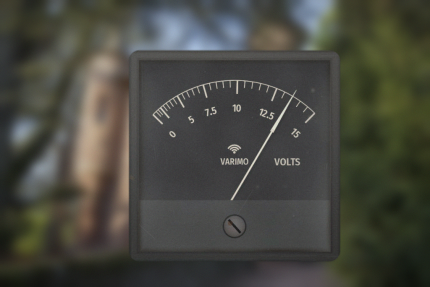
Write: 13.5 V
